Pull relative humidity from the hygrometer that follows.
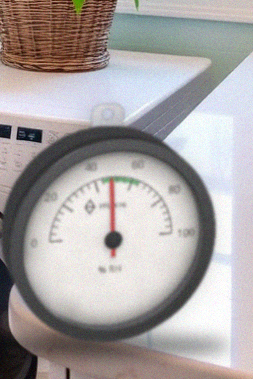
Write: 48 %
